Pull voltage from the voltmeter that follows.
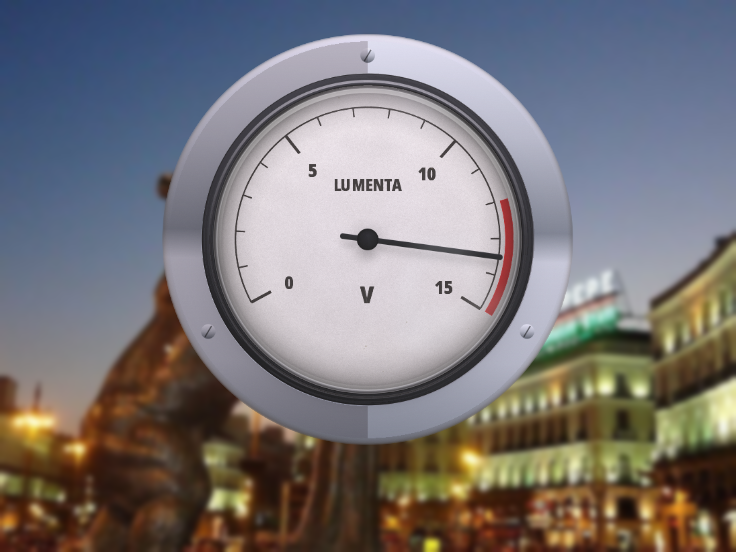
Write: 13.5 V
